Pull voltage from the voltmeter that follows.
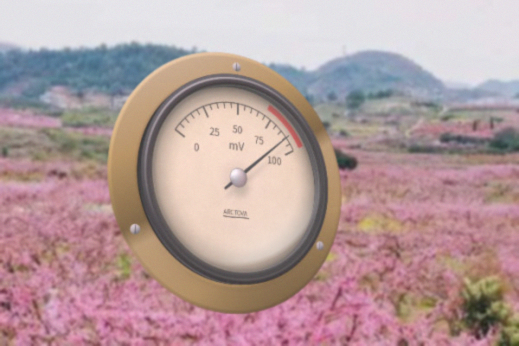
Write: 90 mV
